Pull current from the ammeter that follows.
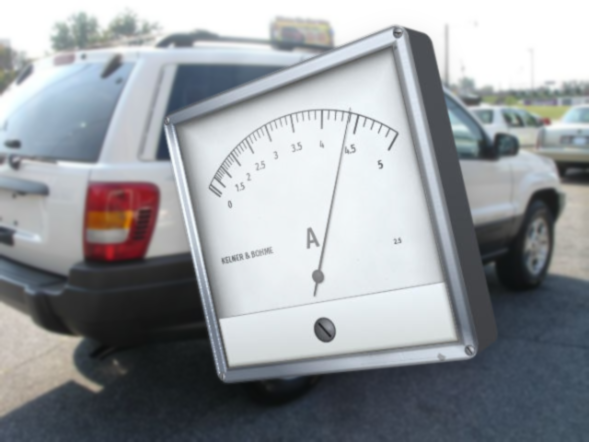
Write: 4.4 A
